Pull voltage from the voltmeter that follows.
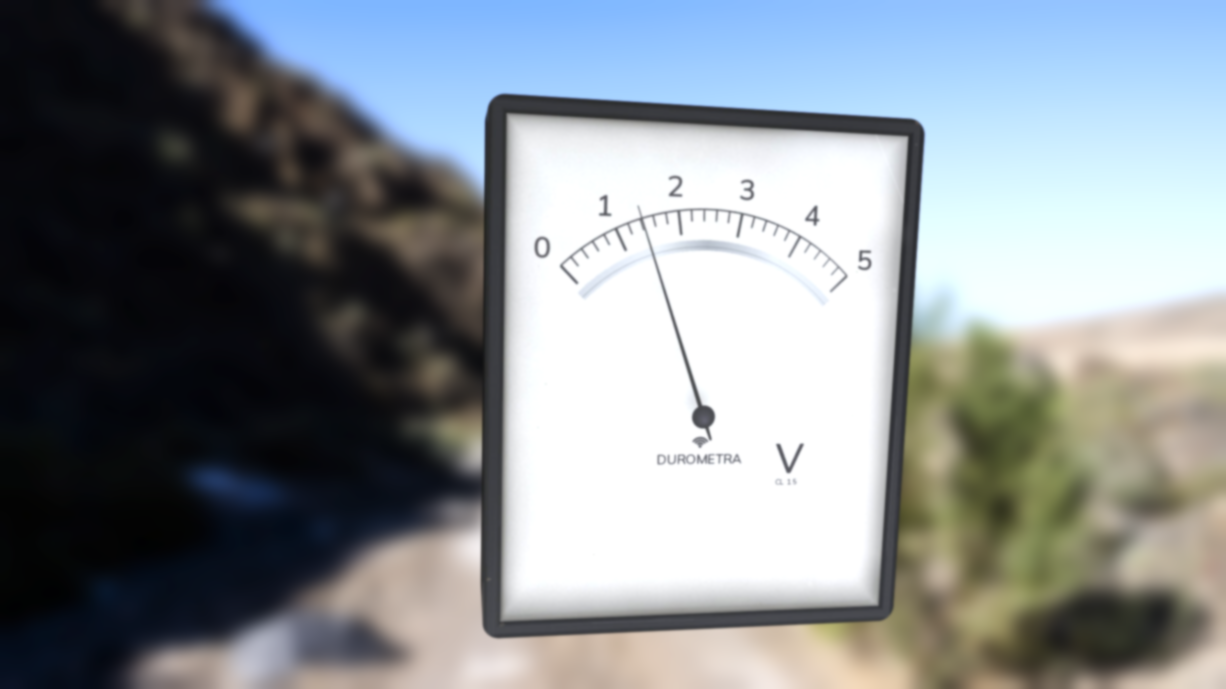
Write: 1.4 V
